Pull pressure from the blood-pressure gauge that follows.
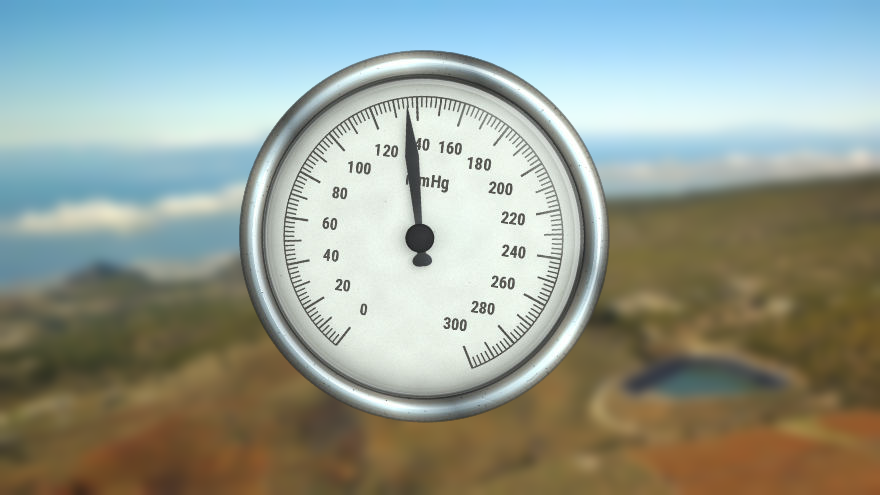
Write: 136 mmHg
